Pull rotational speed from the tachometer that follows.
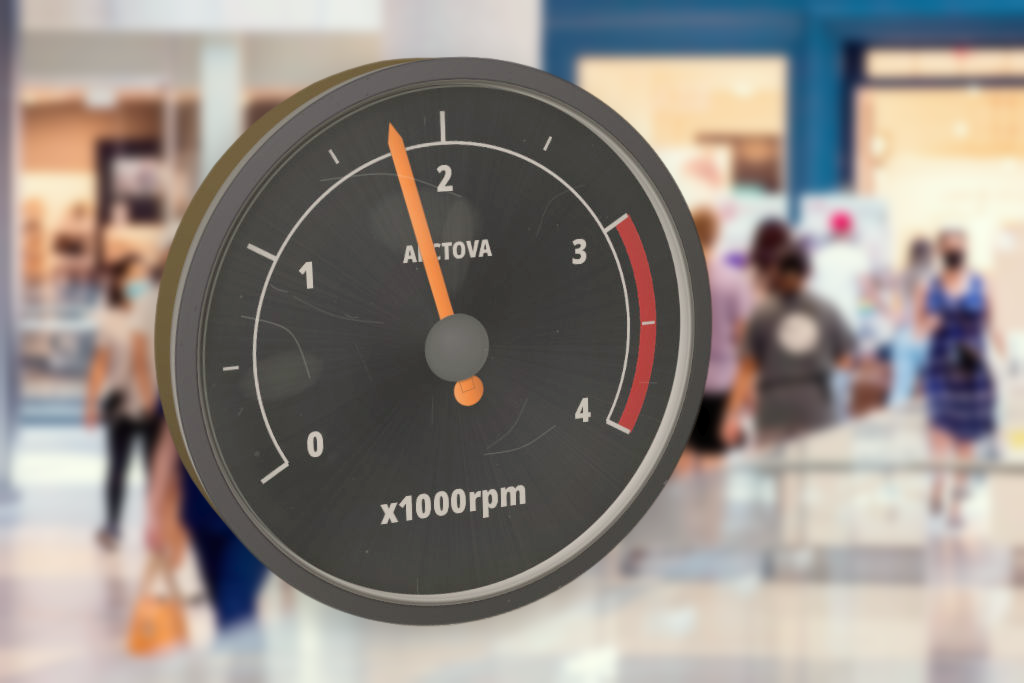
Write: 1750 rpm
